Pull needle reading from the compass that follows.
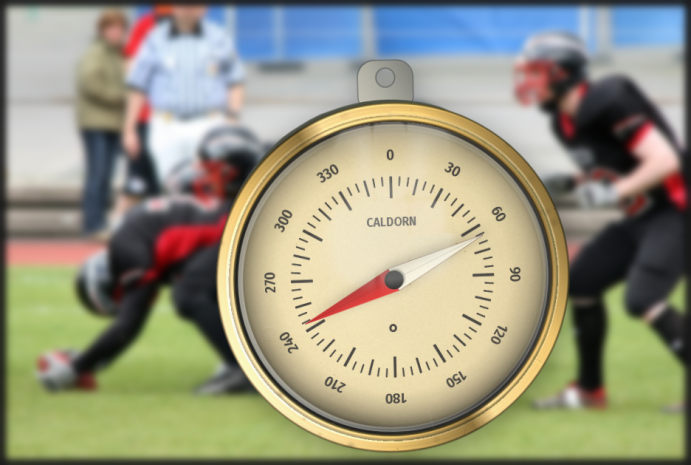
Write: 245 °
